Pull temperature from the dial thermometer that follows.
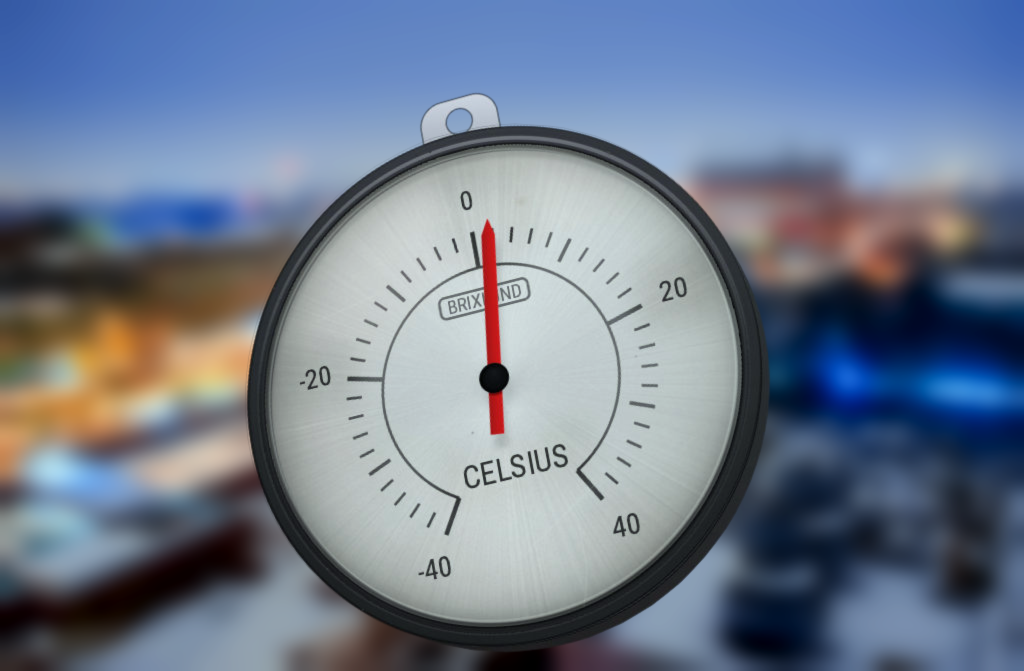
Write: 2 °C
